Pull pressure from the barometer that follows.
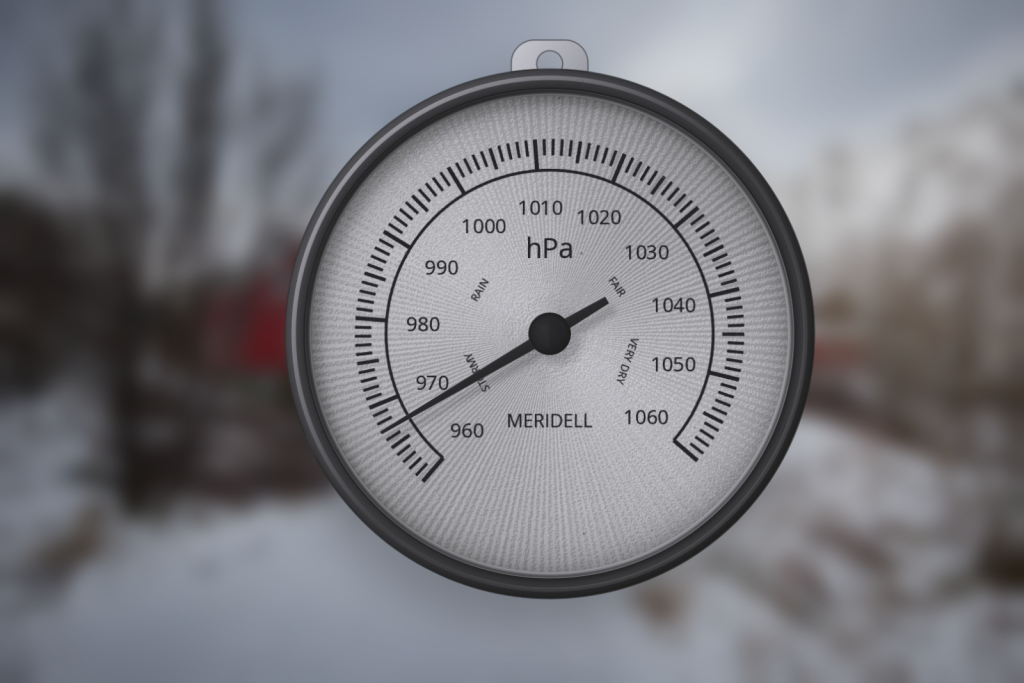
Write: 967 hPa
